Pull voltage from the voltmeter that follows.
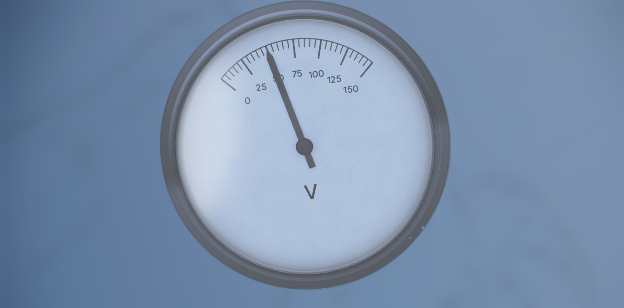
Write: 50 V
